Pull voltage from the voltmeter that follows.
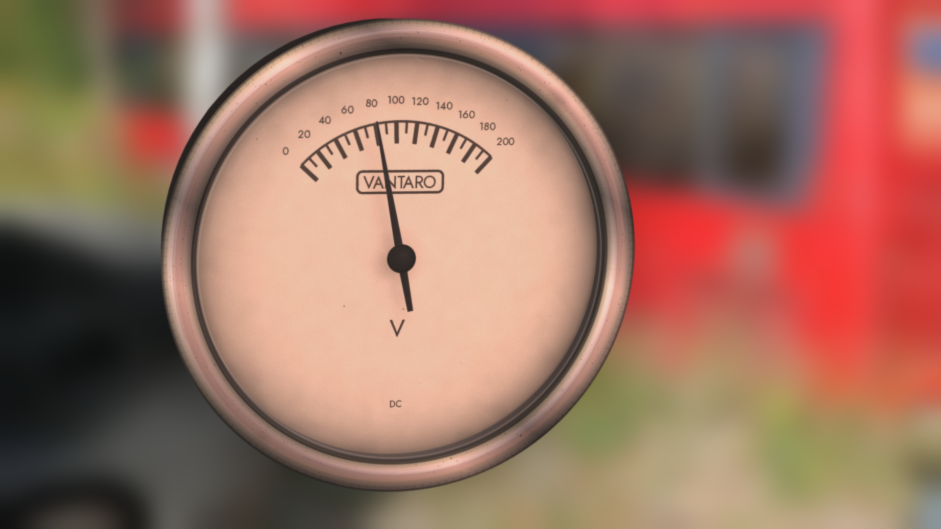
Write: 80 V
